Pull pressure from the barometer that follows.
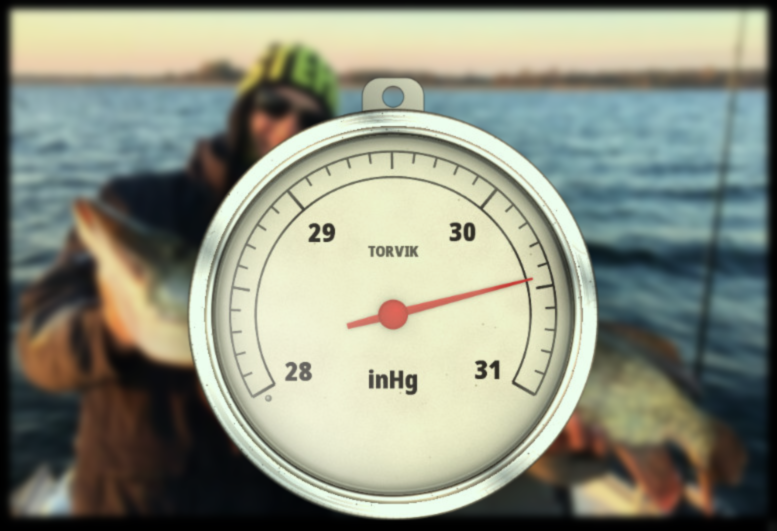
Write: 30.45 inHg
